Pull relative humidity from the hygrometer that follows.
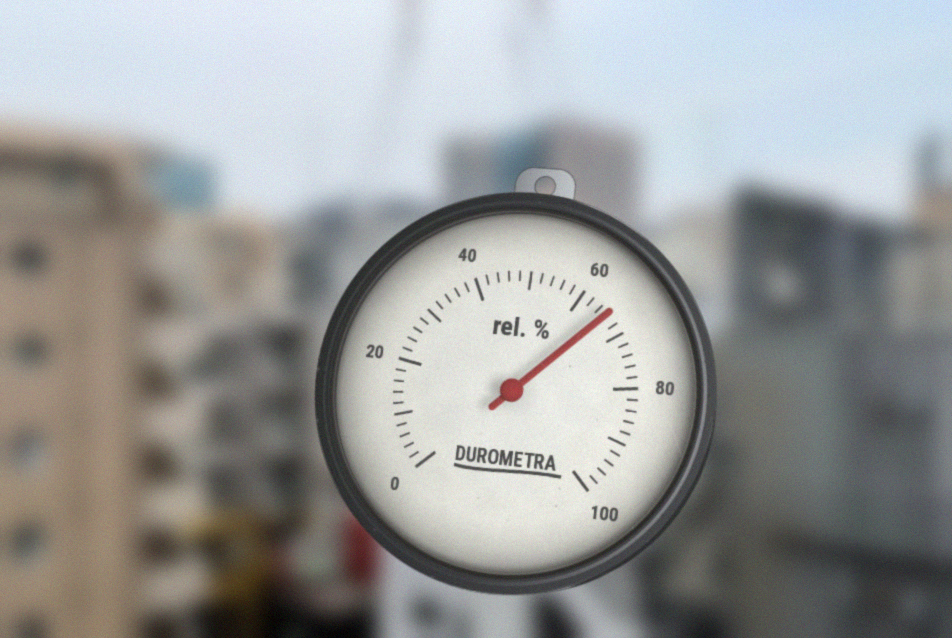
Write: 66 %
